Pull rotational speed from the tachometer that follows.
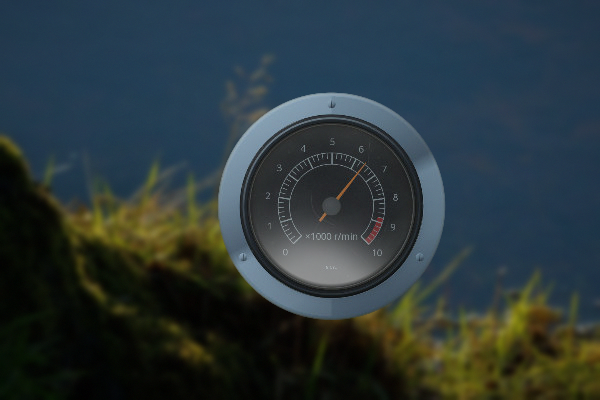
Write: 6400 rpm
